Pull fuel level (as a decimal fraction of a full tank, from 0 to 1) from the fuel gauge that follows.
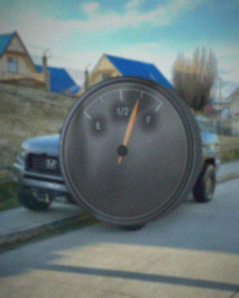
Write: 0.75
